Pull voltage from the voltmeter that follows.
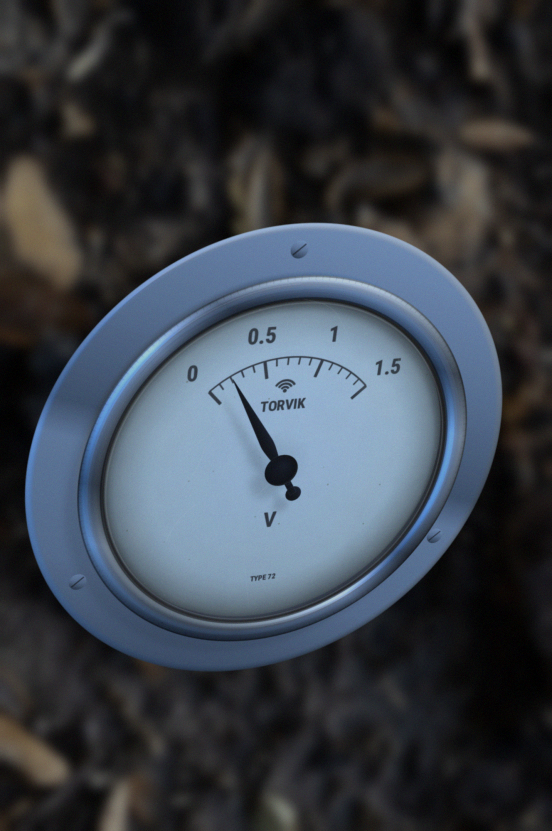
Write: 0.2 V
